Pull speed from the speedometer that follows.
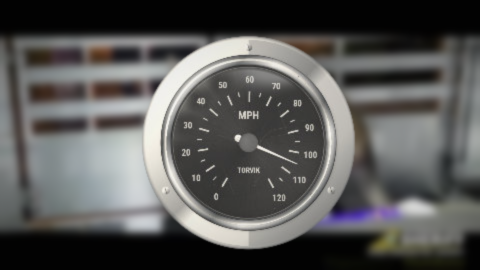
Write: 105 mph
